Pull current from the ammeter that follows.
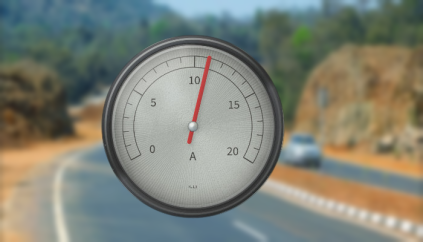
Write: 11 A
